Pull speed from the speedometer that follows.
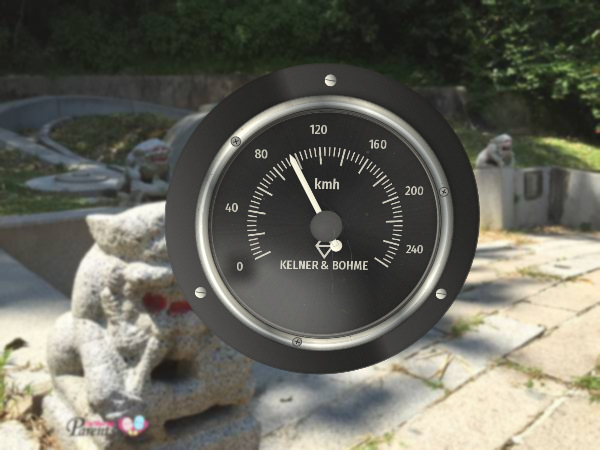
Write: 96 km/h
